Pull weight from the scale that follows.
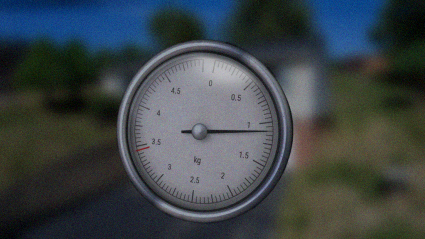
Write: 1.1 kg
